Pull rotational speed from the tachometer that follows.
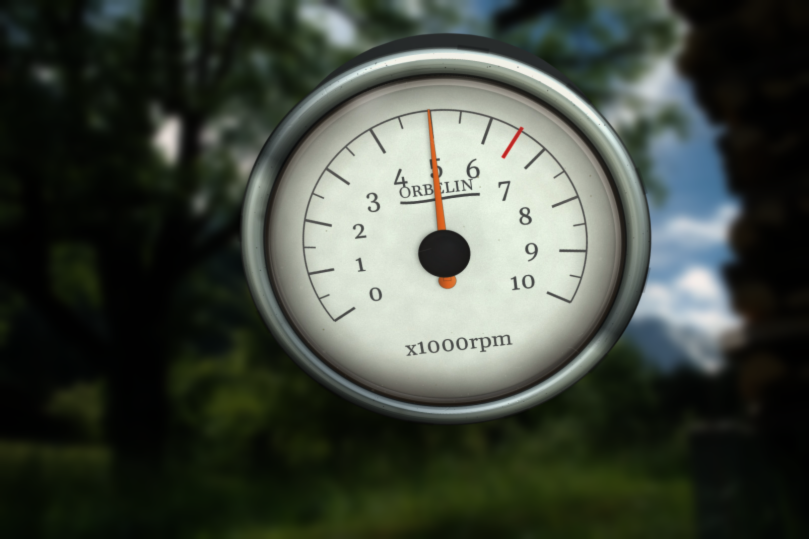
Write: 5000 rpm
